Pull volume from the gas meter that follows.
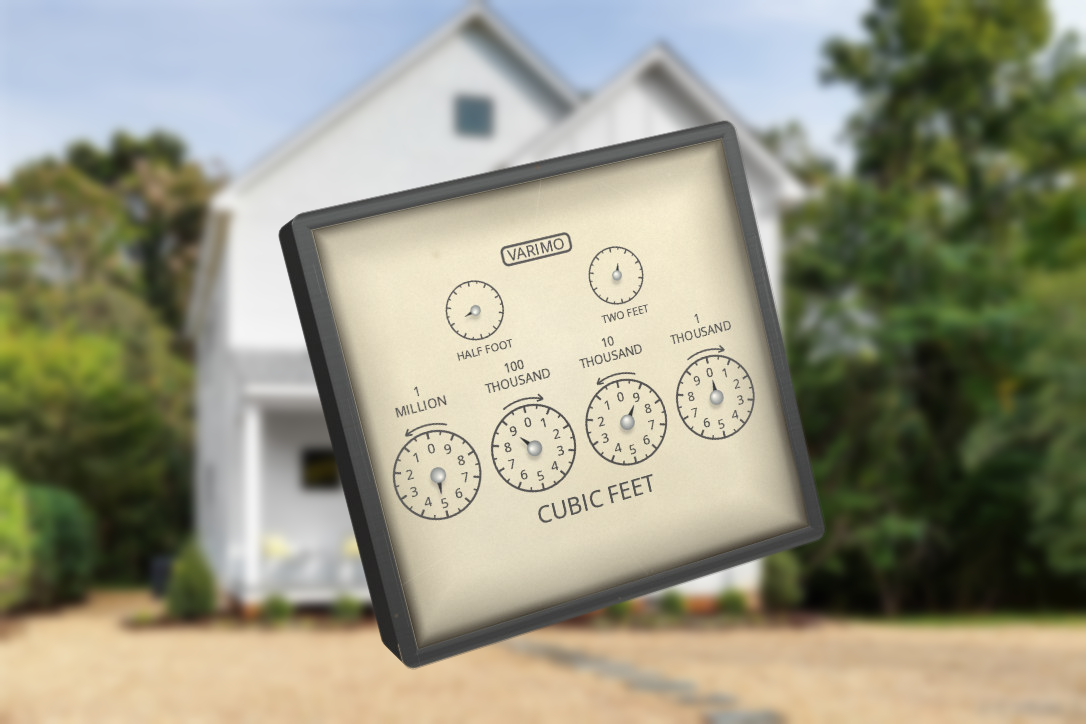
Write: 489000 ft³
